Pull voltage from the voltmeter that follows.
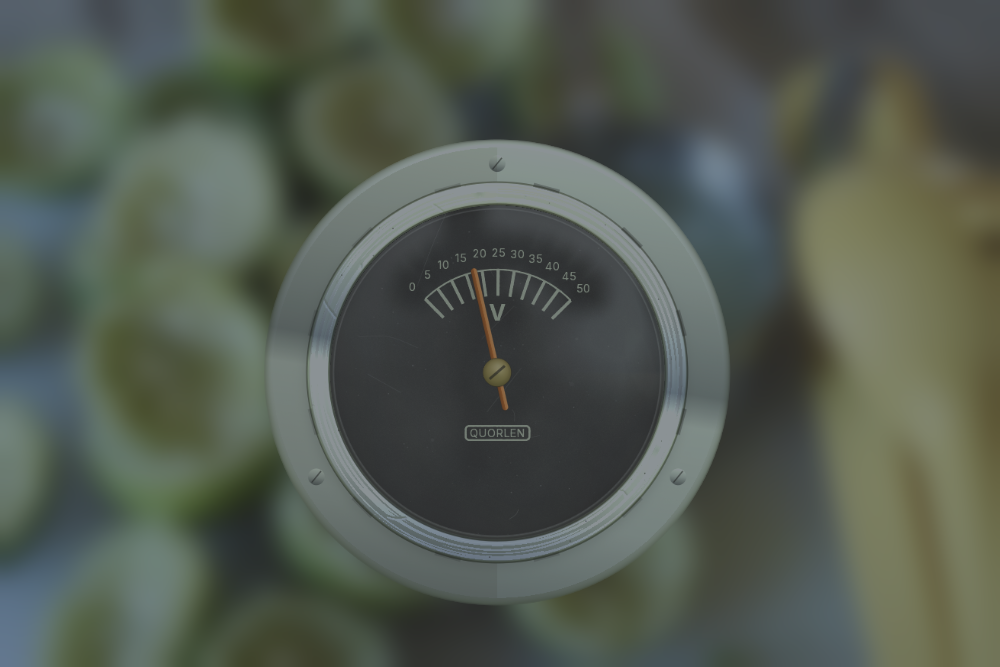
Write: 17.5 V
